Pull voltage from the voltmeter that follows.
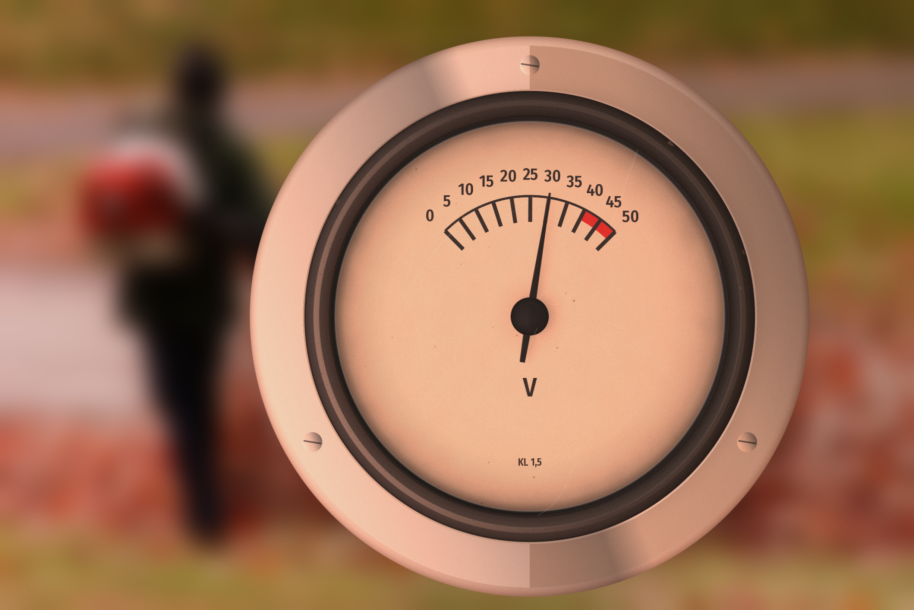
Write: 30 V
